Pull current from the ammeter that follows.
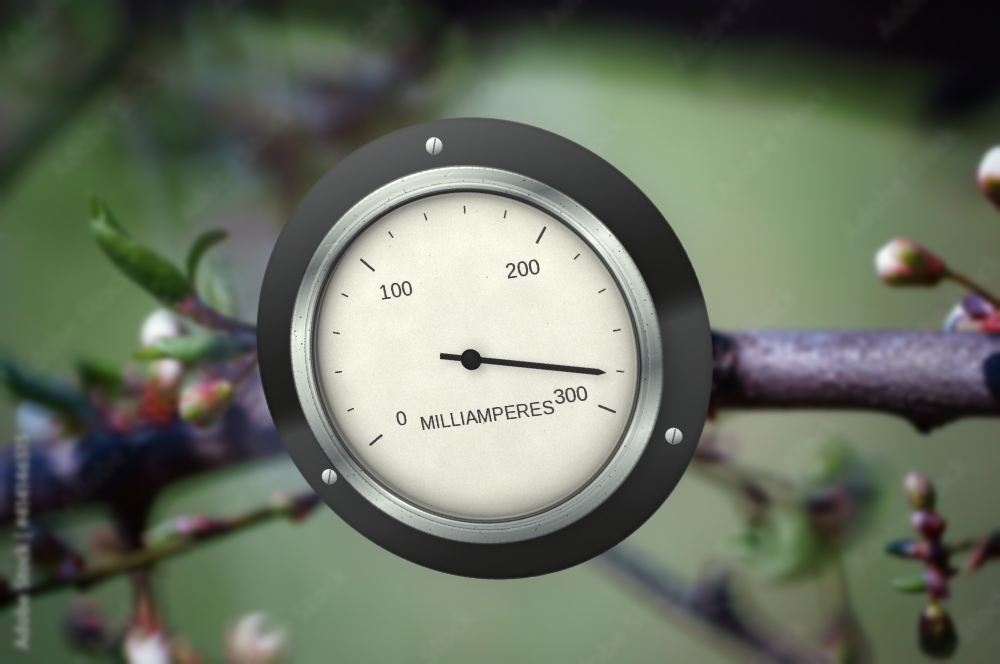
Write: 280 mA
